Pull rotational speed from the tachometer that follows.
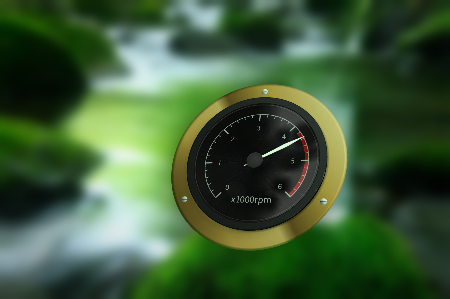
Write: 4400 rpm
